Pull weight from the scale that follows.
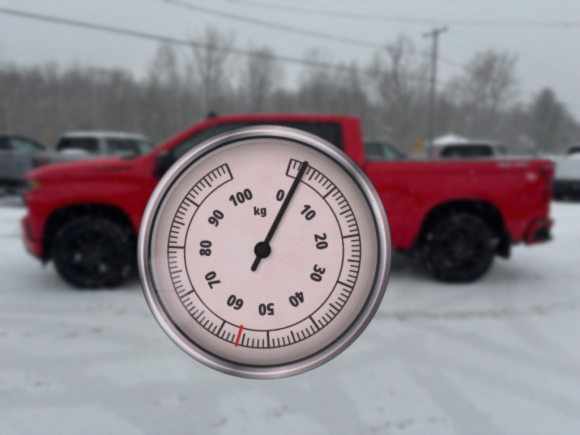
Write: 3 kg
